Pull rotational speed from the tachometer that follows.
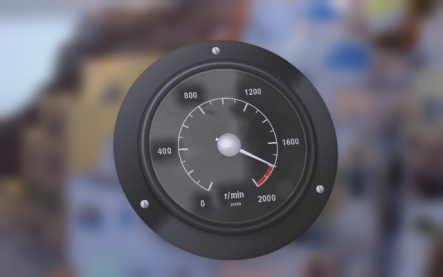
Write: 1800 rpm
